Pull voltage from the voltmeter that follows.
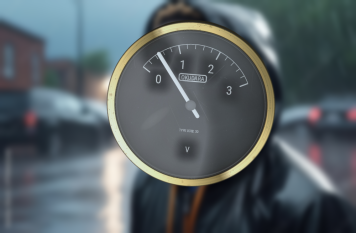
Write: 0.5 V
